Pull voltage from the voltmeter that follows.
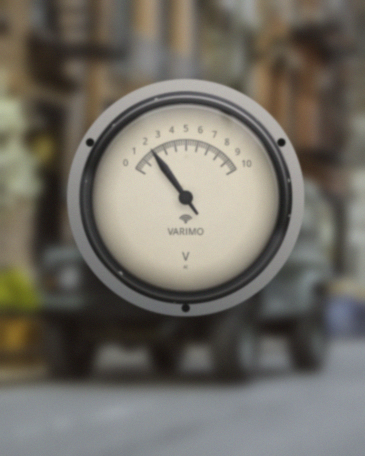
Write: 2 V
